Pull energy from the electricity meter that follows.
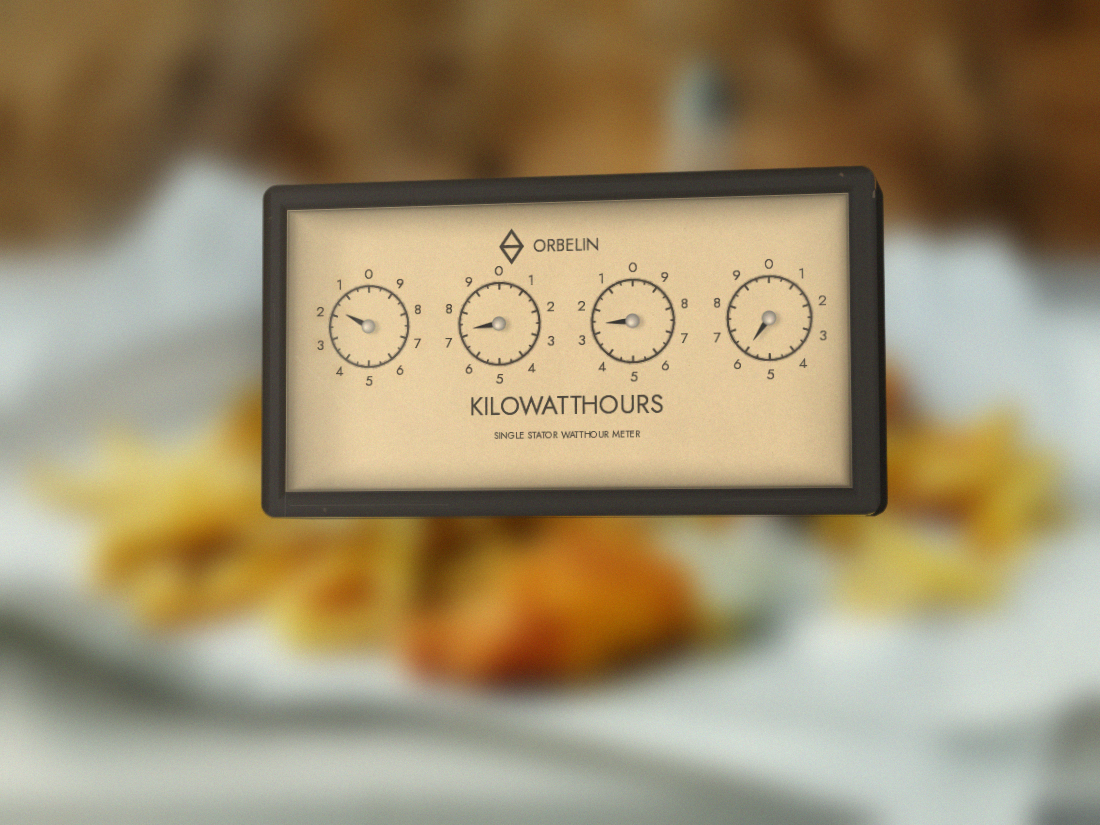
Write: 1726 kWh
